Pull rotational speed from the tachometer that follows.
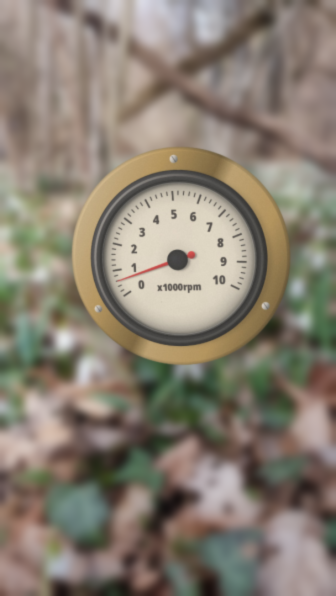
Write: 600 rpm
